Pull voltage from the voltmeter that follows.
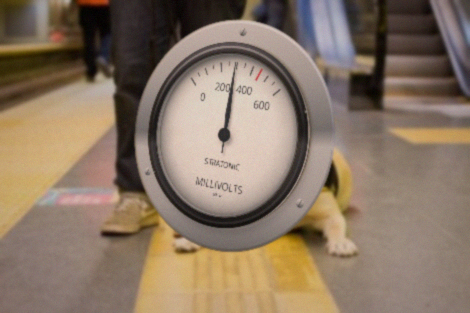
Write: 300 mV
